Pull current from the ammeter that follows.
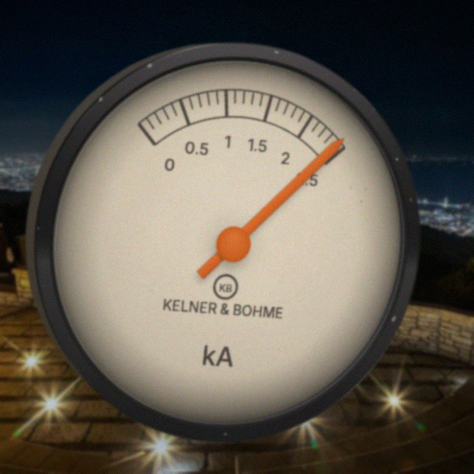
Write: 2.4 kA
